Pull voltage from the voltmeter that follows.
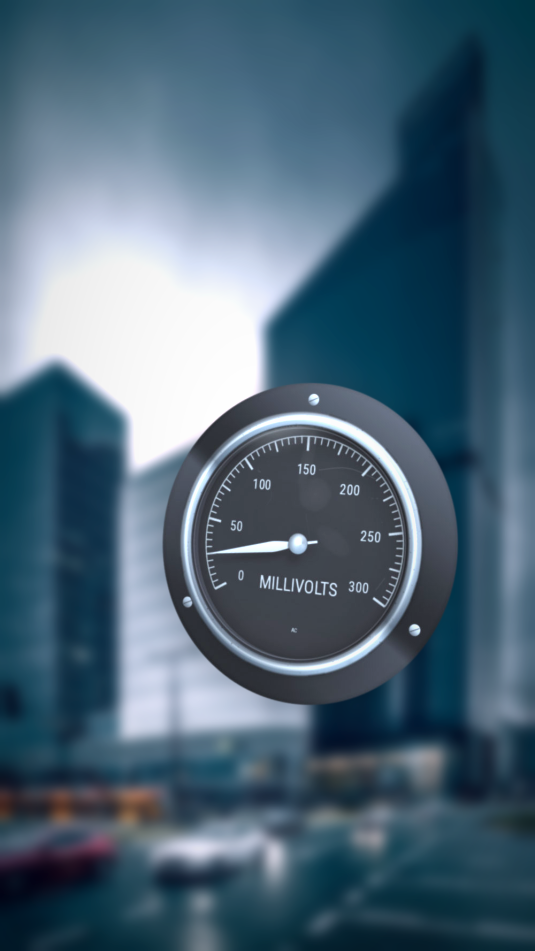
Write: 25 mV
